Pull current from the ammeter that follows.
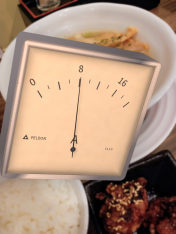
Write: 8 A
